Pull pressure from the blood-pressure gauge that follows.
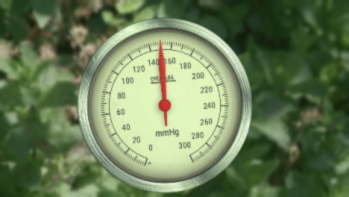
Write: 150 mmHg
